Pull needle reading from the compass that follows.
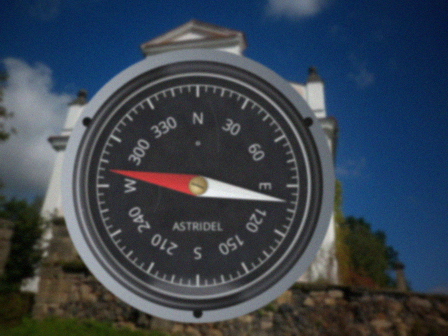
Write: 280 °
